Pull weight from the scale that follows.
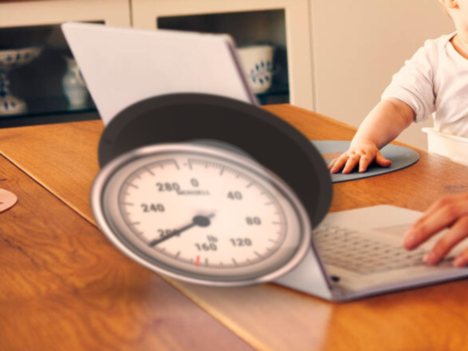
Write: 200 lb
